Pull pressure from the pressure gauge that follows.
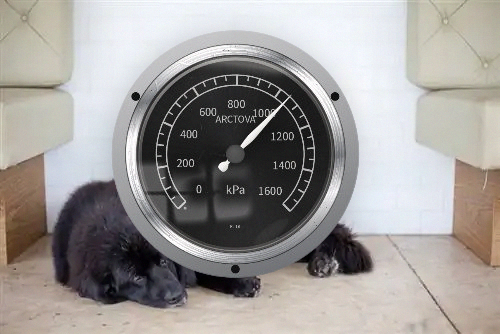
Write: 1050 kPa
